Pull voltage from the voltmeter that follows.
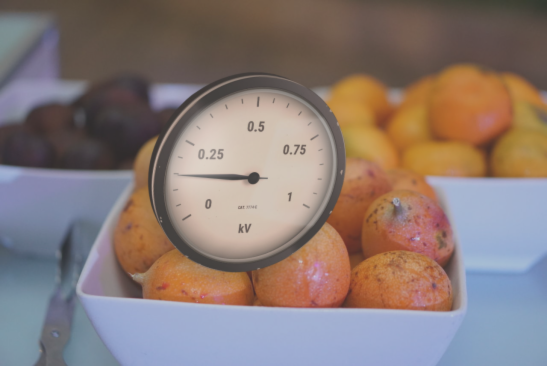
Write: 0.15 kV
